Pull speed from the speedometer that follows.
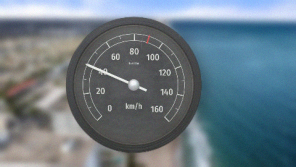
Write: 40 km/h
